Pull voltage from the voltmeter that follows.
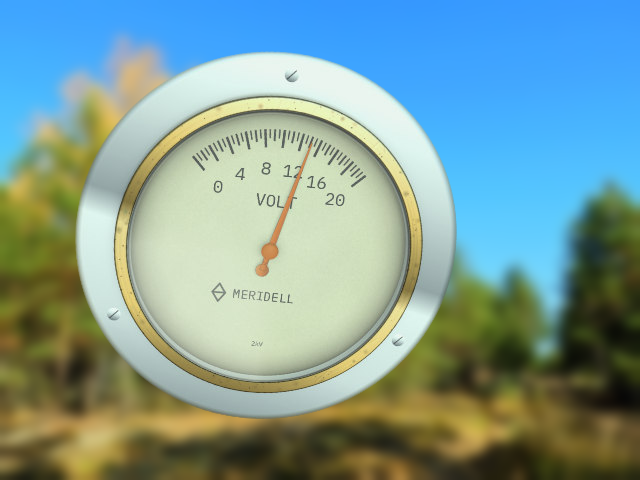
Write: 13 V
